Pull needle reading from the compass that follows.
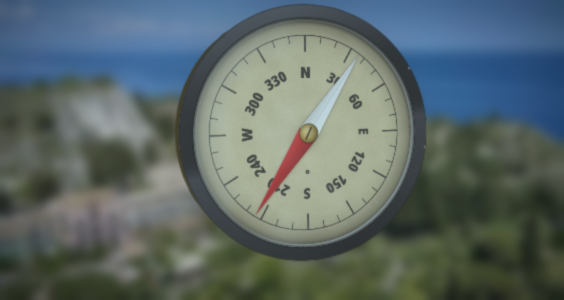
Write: 215 °
